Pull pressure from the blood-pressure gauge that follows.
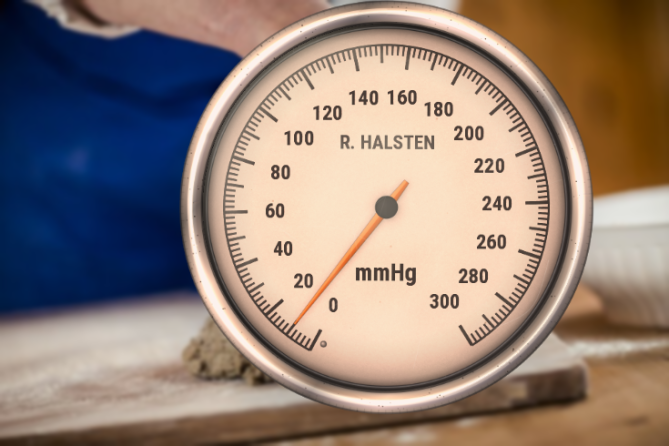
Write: 10 mmHg
